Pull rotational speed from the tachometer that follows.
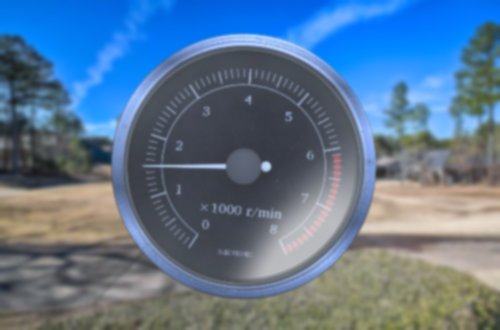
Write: 1500 rpm
